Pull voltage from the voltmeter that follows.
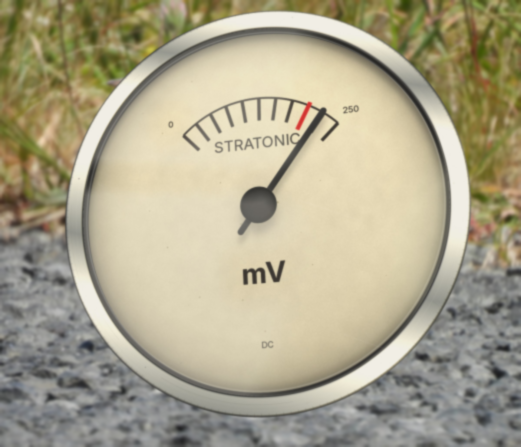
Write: 225 mV
